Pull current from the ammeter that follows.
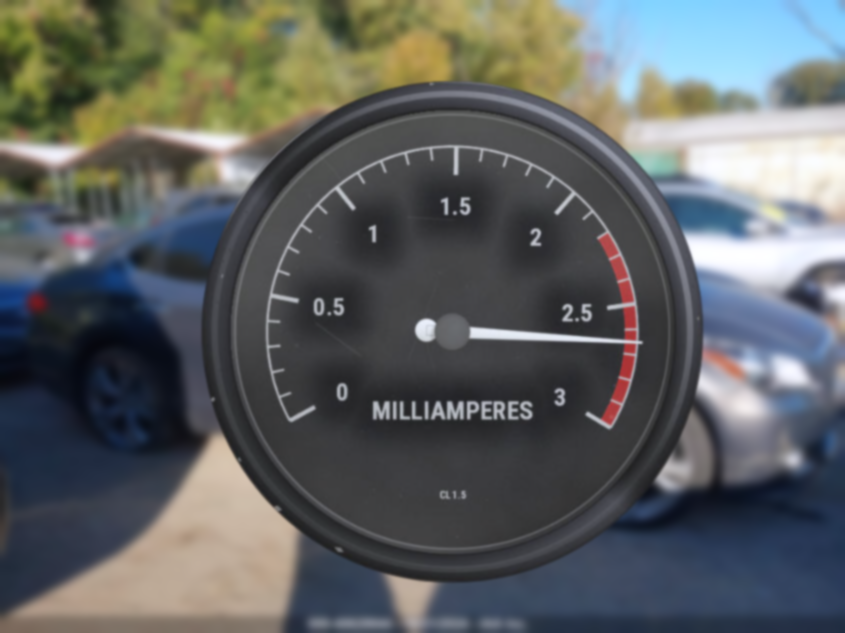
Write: 2.65 mA
